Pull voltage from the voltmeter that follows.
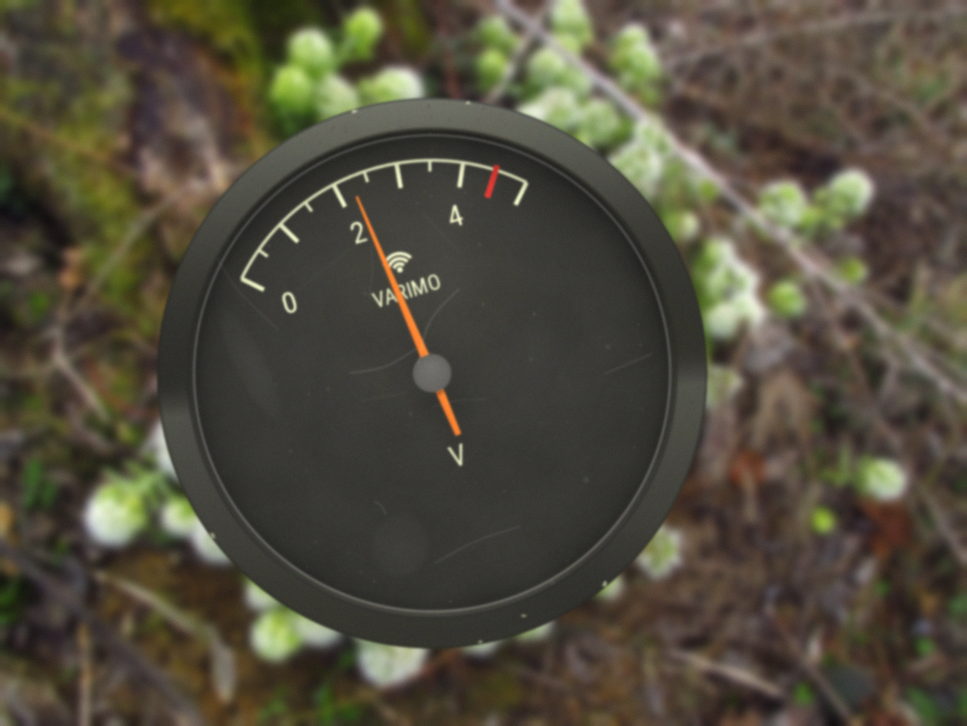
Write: 2.25 V
